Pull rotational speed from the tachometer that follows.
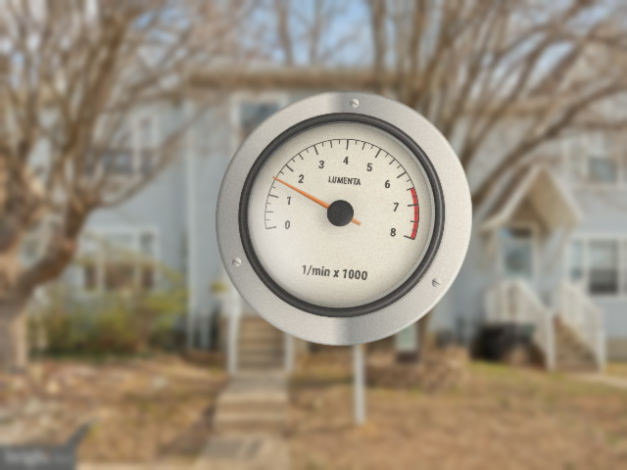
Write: 1500 rpm
